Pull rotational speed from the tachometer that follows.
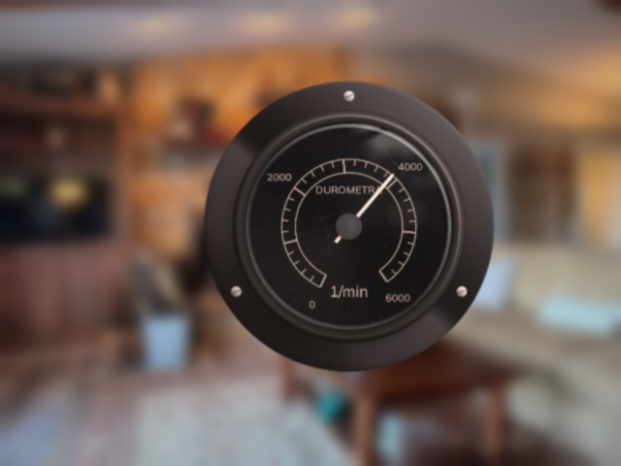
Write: 3900 rpm
